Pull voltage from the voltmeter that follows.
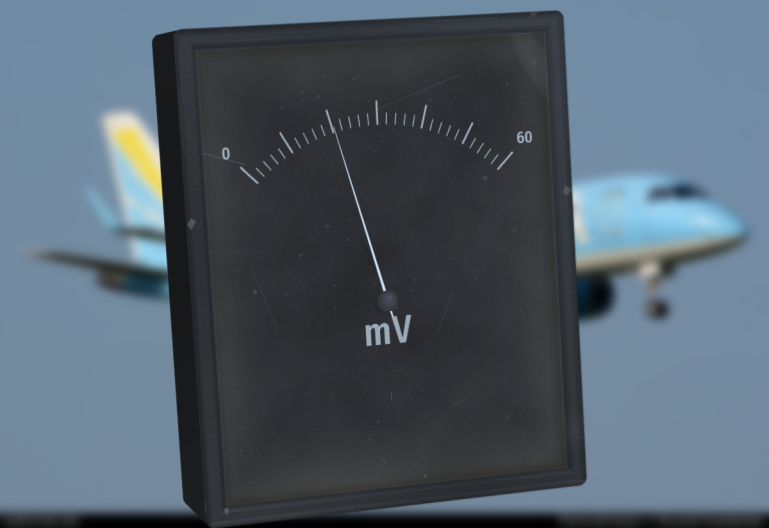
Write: 20 mV
